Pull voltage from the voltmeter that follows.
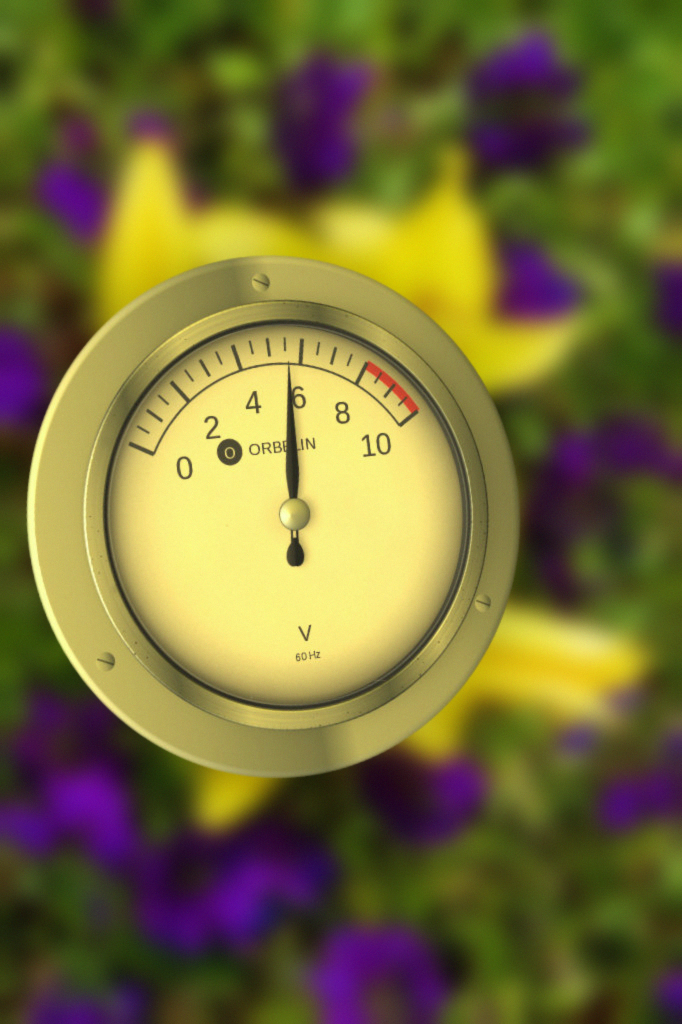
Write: 5.5 V
